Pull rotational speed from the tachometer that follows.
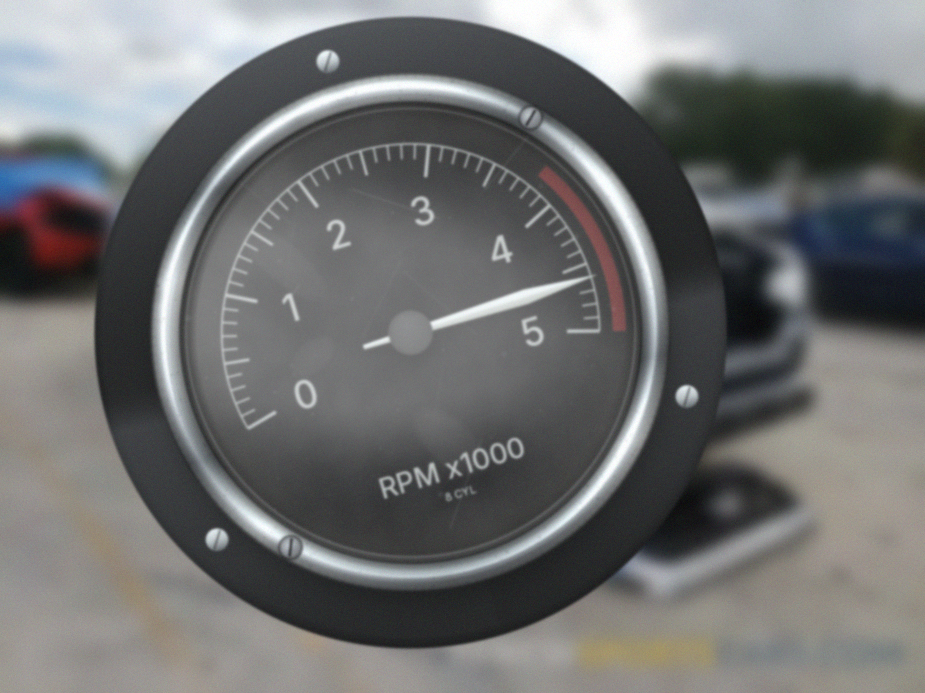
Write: 4600 rpm
